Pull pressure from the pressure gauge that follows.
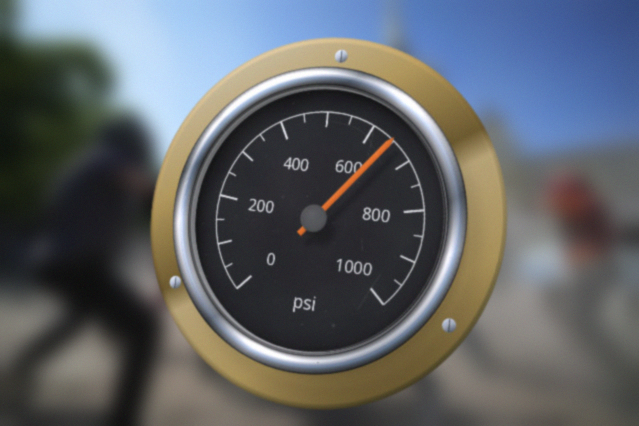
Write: 650 psi
